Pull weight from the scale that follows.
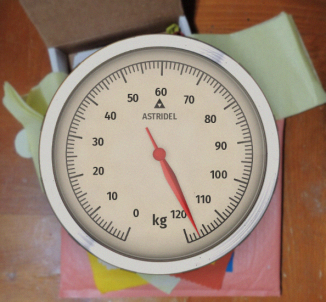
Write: 117 kg
